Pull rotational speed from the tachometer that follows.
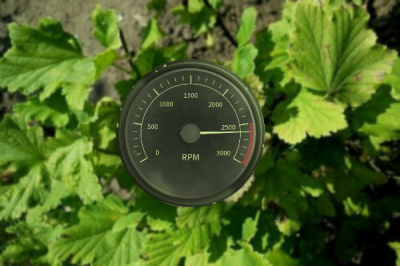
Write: 2600 rpm
